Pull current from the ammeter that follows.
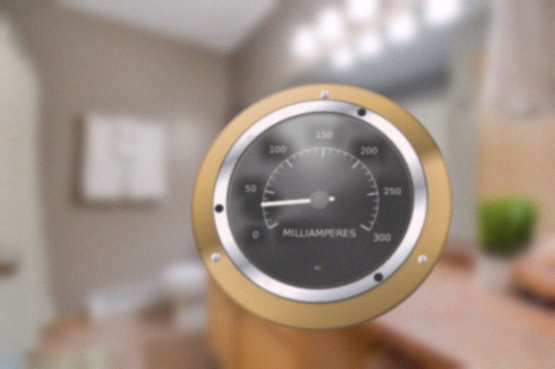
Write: 30 mA
